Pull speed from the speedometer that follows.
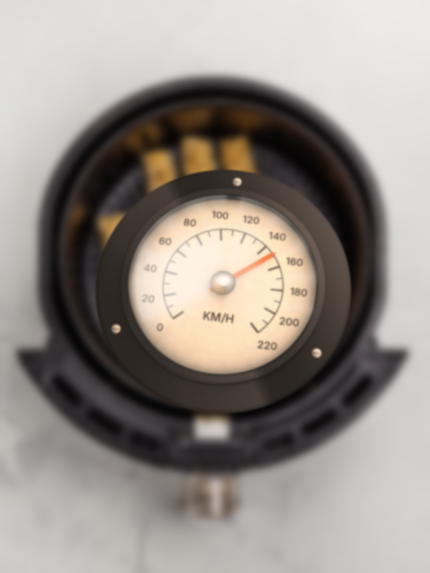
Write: 150 km/h
